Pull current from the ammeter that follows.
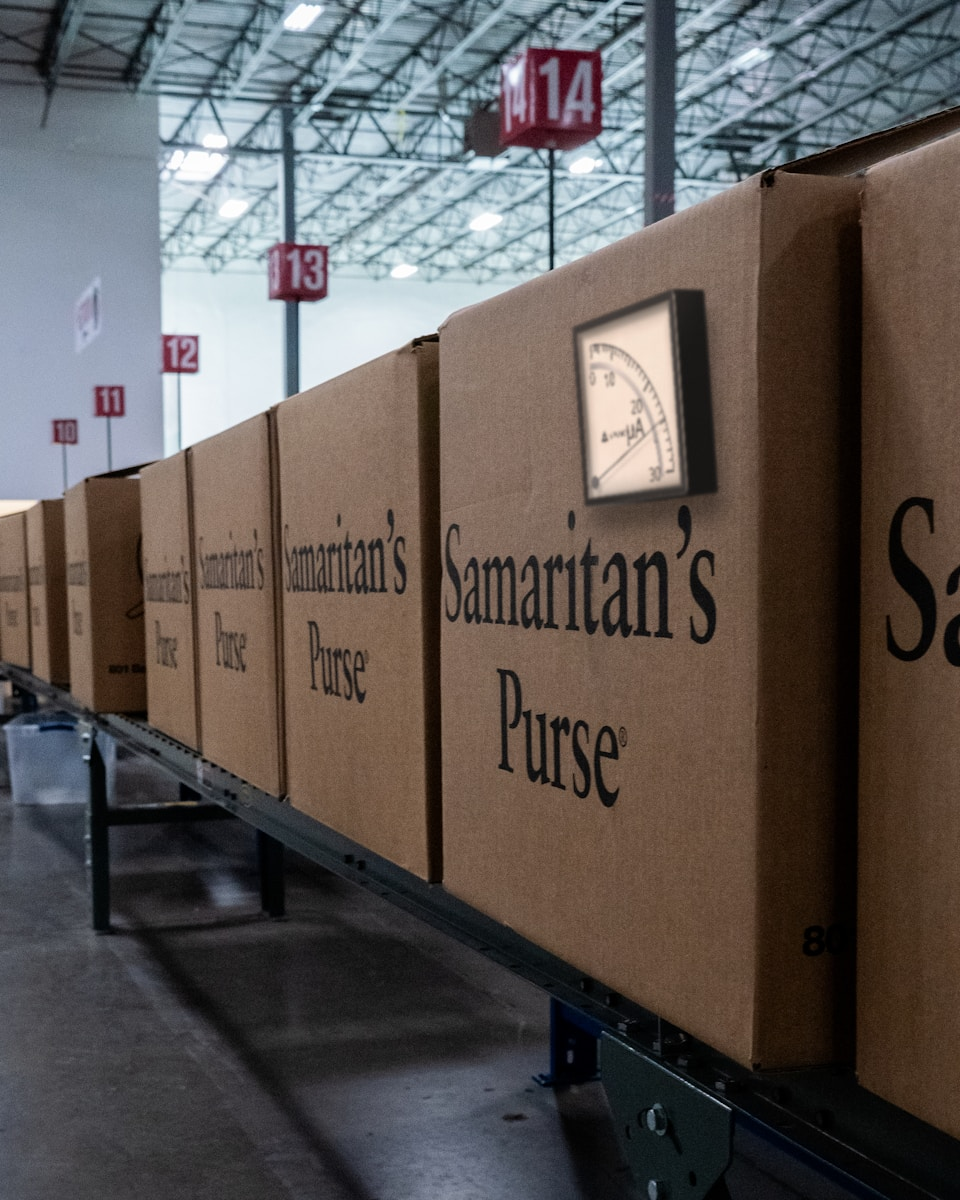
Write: 25 µA
